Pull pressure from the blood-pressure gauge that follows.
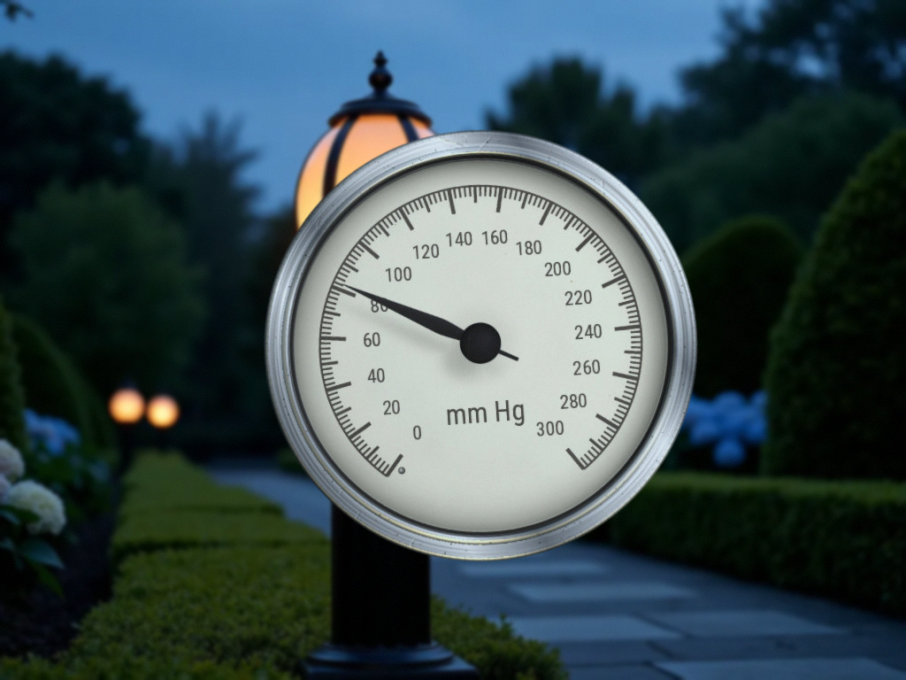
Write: 82 mmHg
